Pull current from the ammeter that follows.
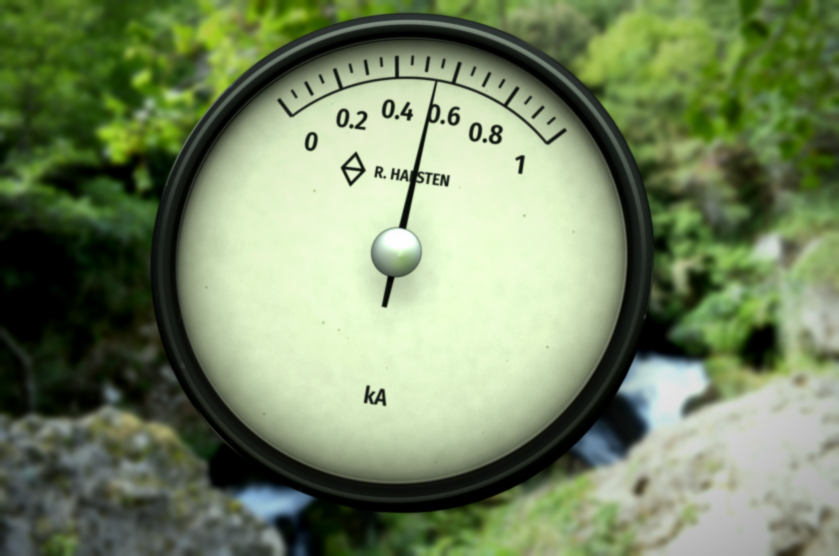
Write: 0.55 kA
